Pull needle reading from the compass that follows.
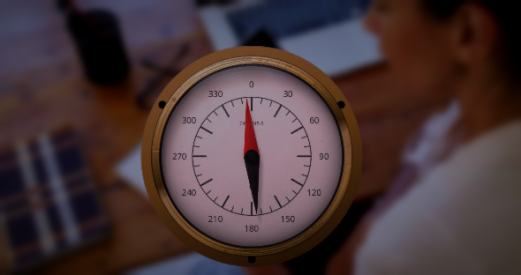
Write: 355 °
